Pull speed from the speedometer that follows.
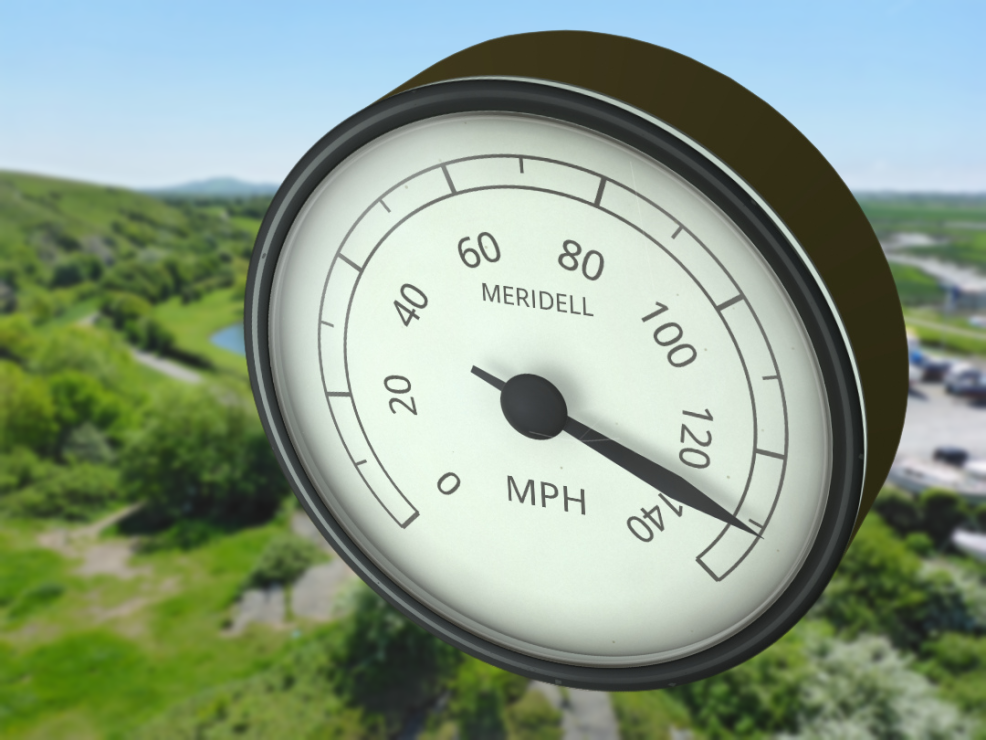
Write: 130 mph
